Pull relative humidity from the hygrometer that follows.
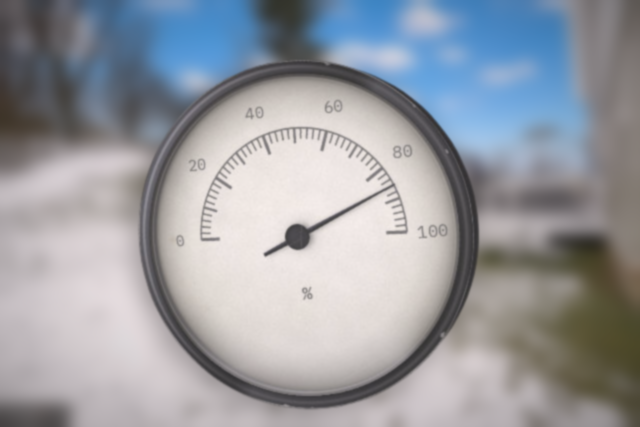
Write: 86 %
